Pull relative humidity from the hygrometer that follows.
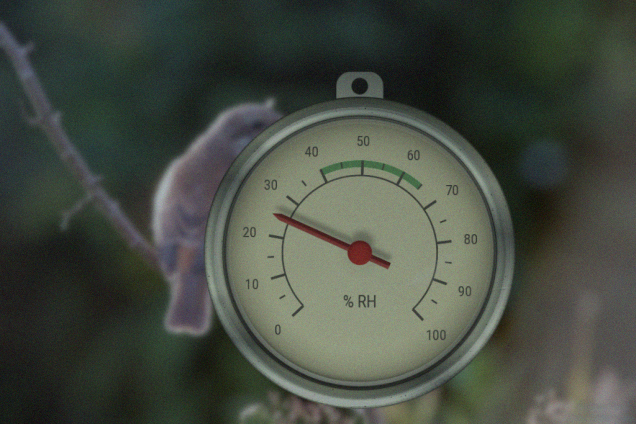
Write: 25 %
